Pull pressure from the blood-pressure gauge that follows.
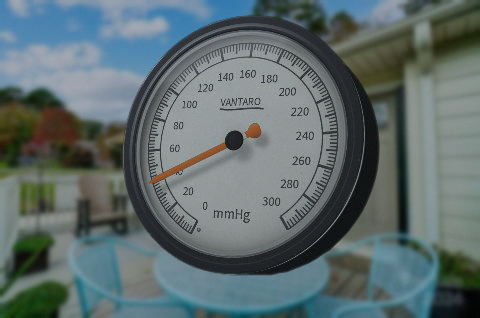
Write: 40 mmHg
